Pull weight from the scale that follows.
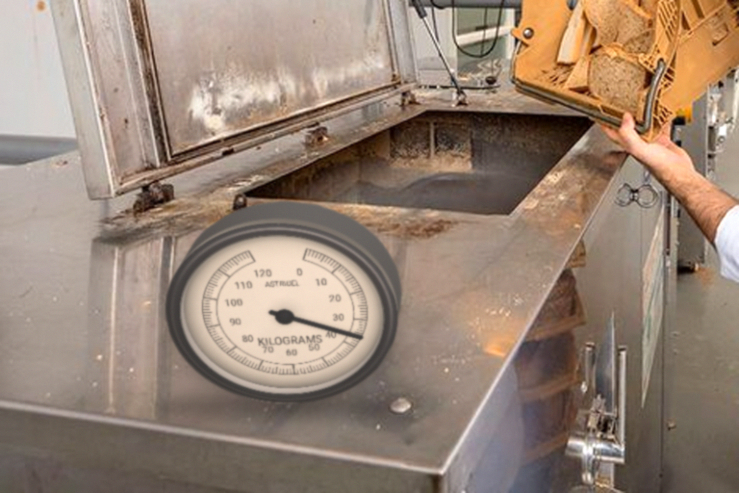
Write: 35 kg
